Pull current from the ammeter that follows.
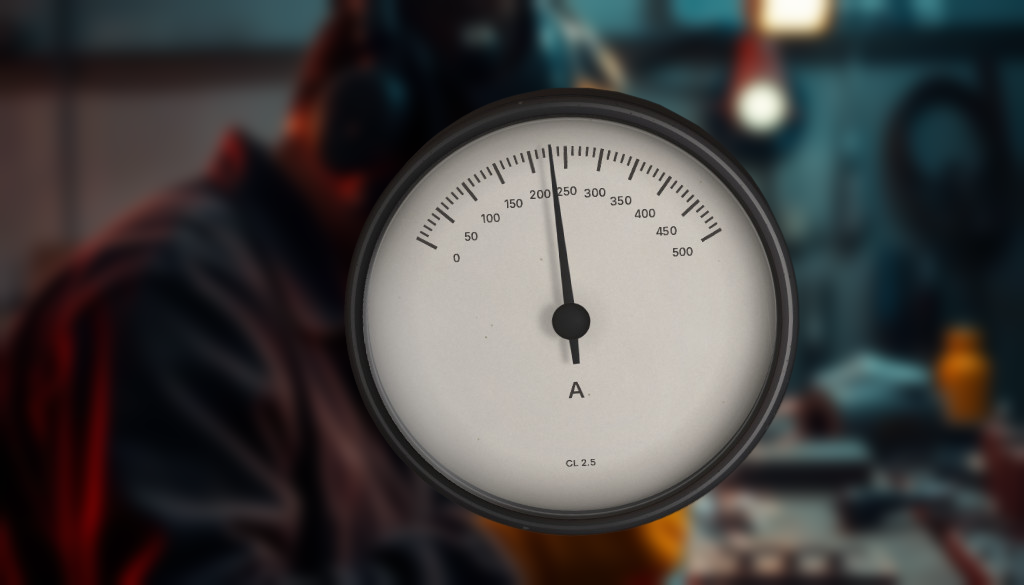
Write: 230 A
